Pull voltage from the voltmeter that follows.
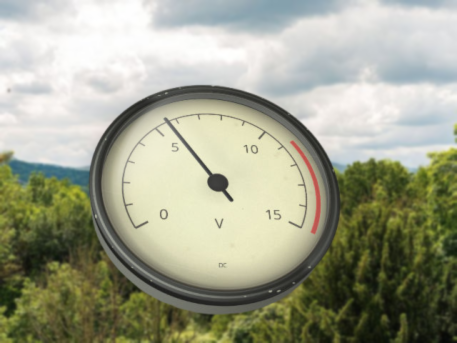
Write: 5.5 V
